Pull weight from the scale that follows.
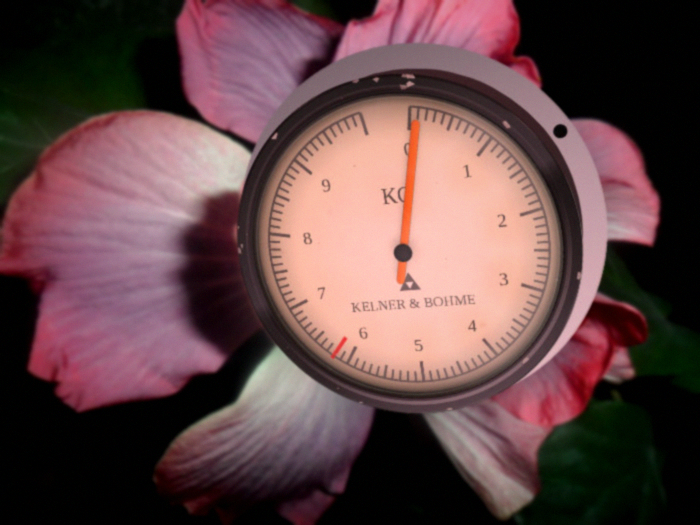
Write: 0.1 kg
